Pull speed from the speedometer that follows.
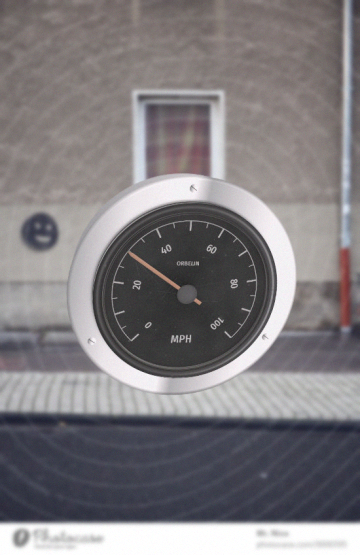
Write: 30 mph
